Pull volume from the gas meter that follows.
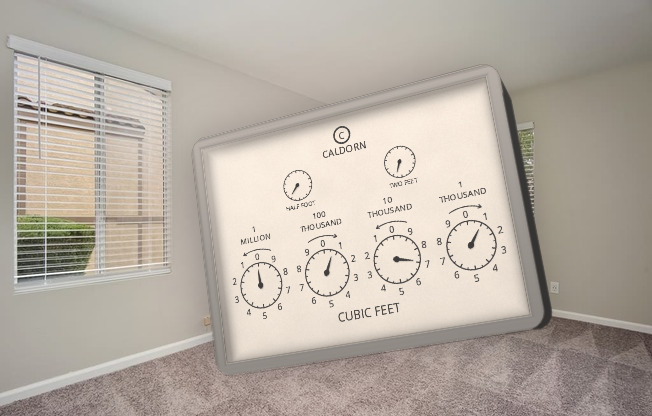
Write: 7100 ft³
